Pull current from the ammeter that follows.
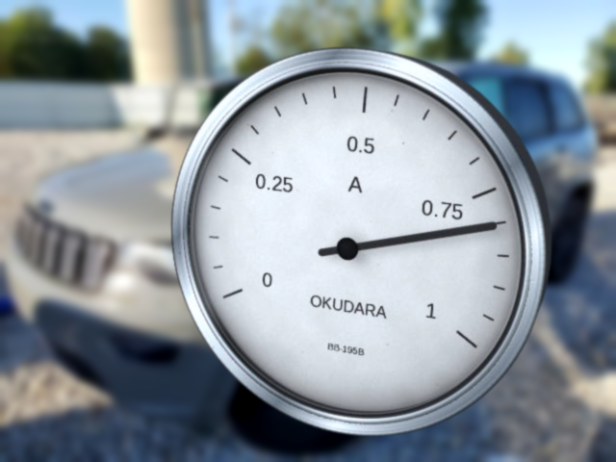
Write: 0.8 A
